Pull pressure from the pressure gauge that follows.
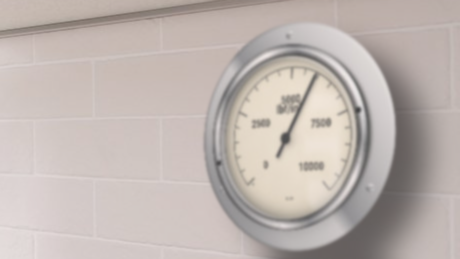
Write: 6000 psi
